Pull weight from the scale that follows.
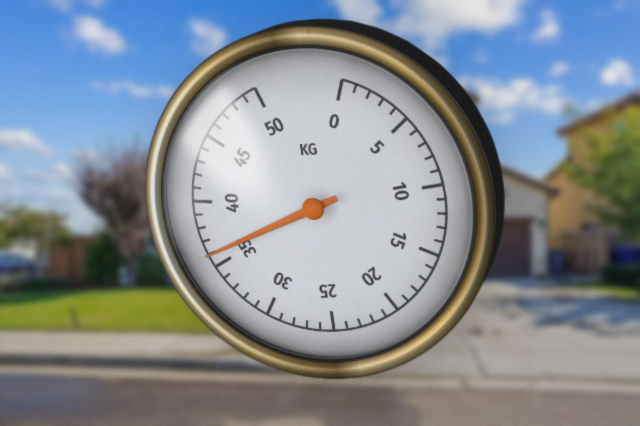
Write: 36 kg
